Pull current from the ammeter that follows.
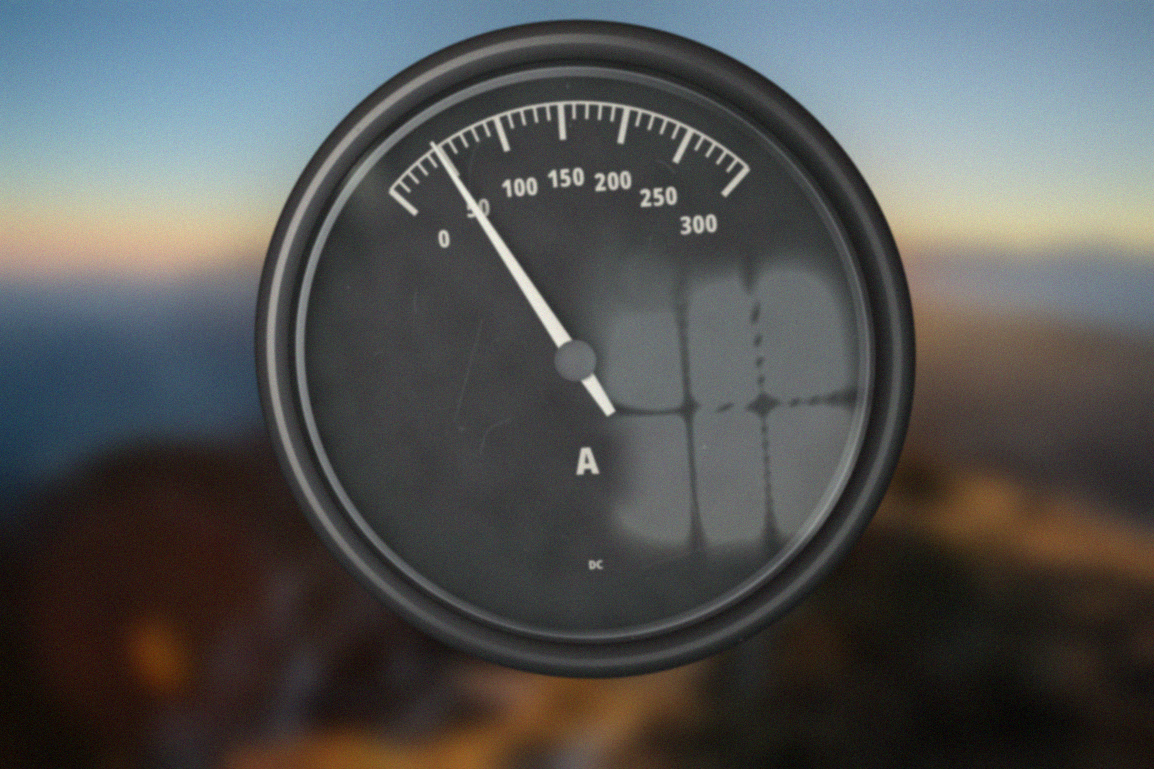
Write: 50 A
